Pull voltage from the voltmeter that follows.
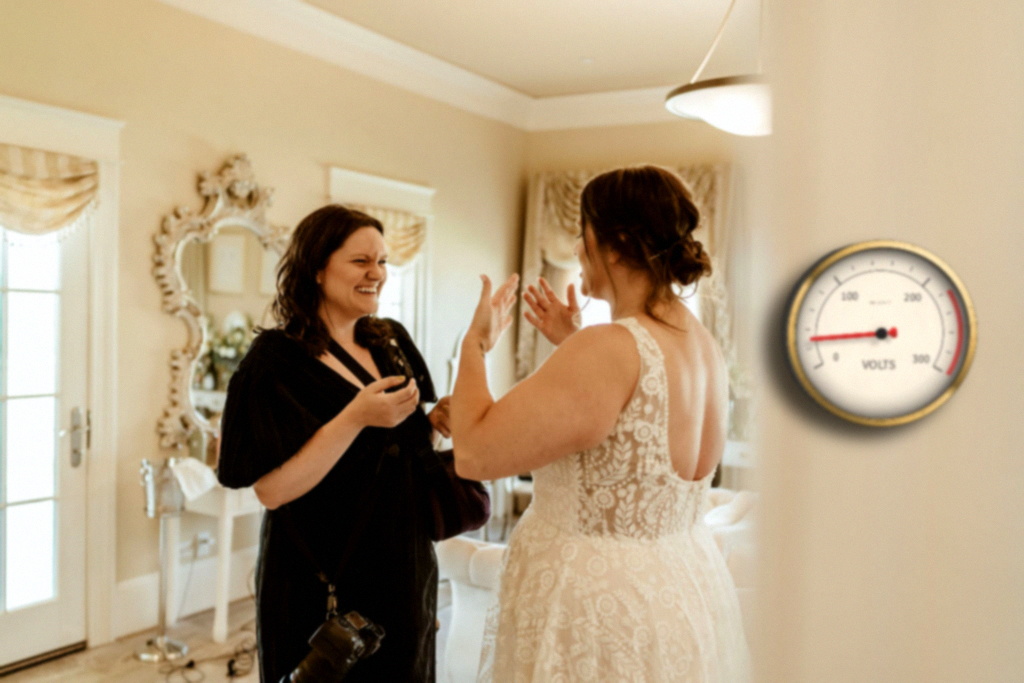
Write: 30 V
